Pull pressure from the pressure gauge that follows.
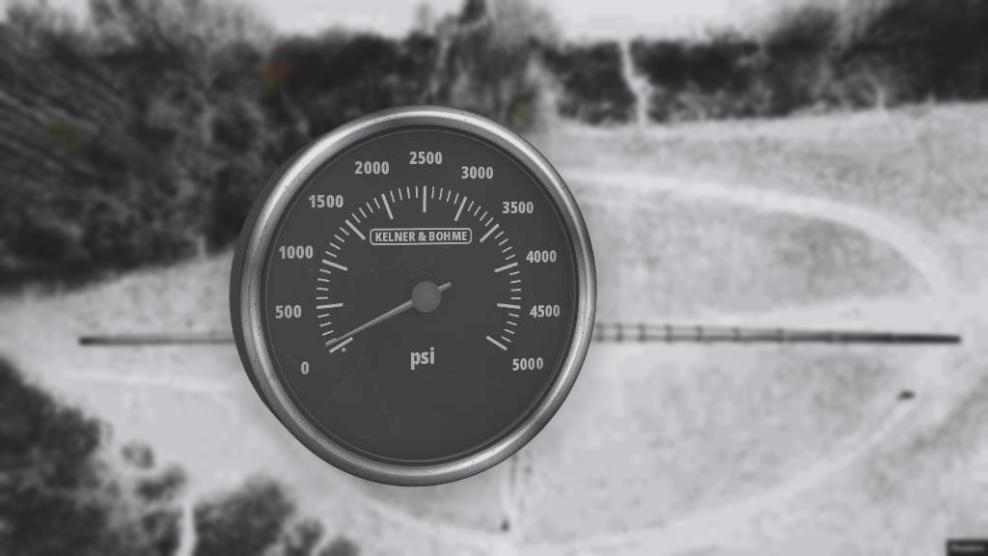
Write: 100 psi
